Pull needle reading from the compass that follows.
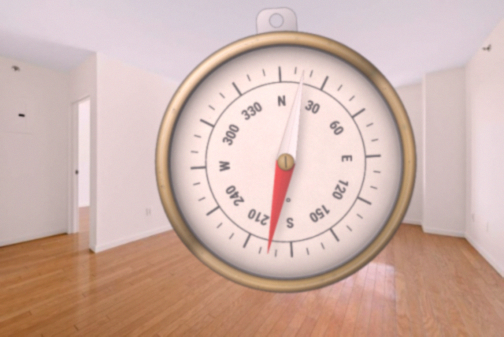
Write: 195 °
